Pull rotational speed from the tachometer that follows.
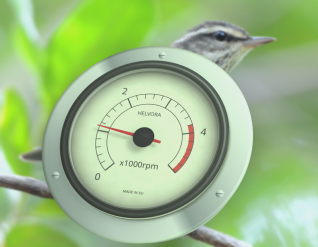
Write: 1100 rpm
